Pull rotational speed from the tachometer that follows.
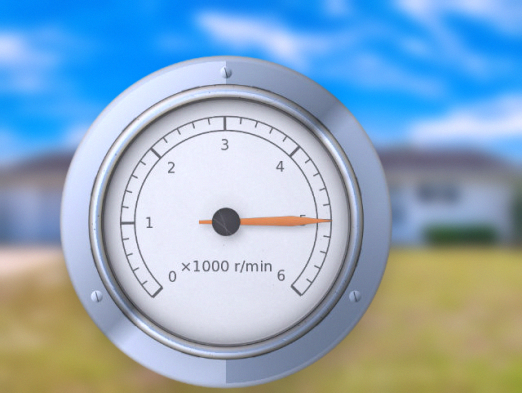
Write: 5000 rpm
